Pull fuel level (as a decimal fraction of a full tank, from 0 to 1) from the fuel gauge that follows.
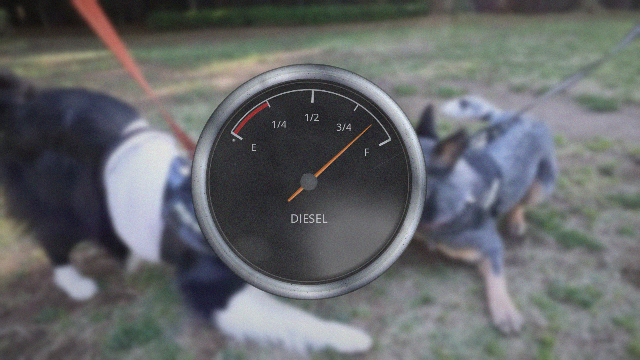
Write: 0.875
